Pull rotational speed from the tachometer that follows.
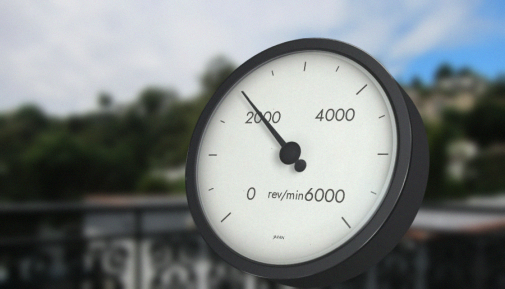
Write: 2000 rpm
